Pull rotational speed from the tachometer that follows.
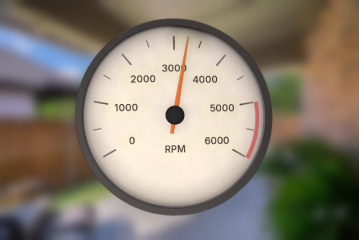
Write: 3250 rpm
